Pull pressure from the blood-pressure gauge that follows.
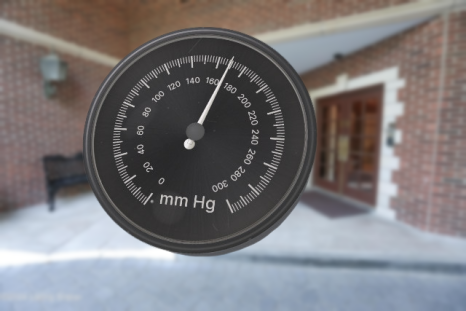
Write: 170 mmHg
